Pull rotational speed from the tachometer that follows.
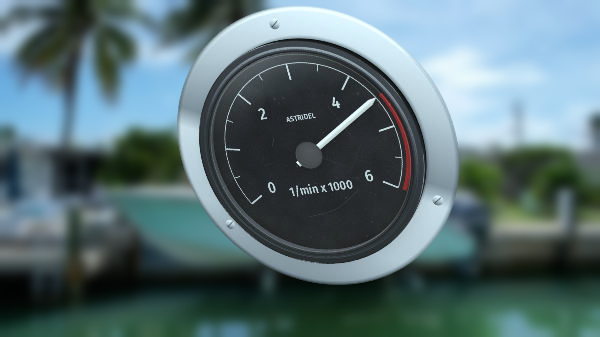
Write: 4500 rpm
